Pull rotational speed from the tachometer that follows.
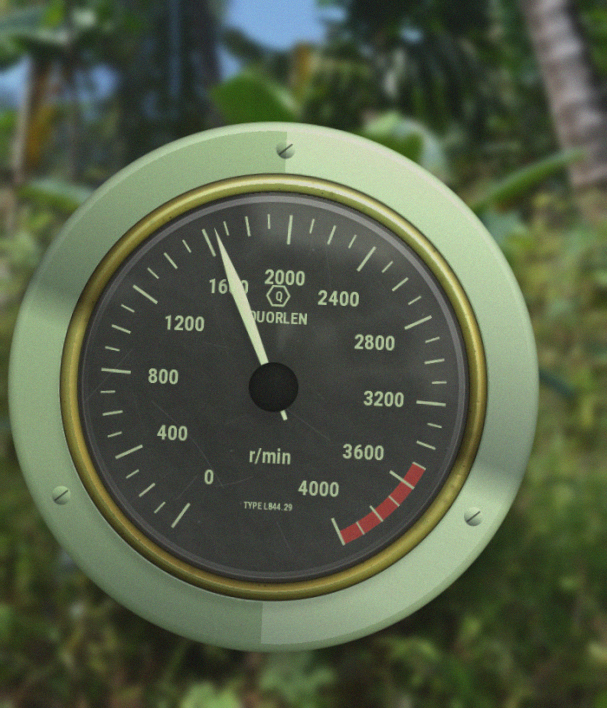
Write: 1650 rpm
